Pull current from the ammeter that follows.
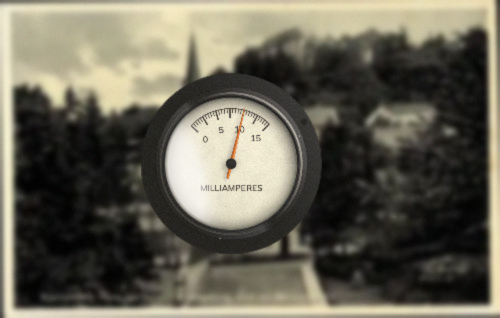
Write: 10 mA
